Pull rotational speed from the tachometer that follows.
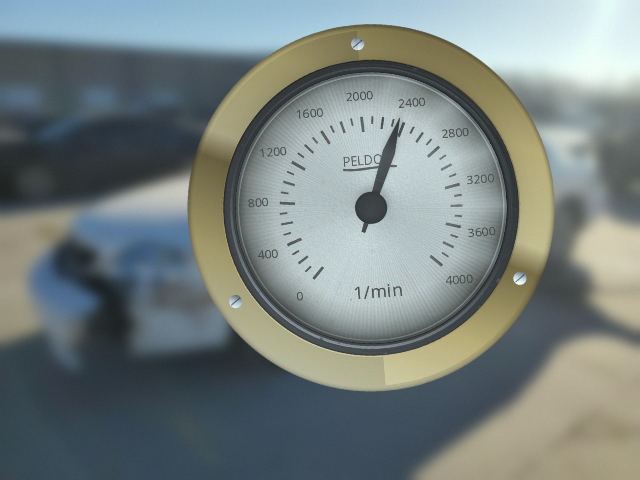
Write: 2350 rpm
